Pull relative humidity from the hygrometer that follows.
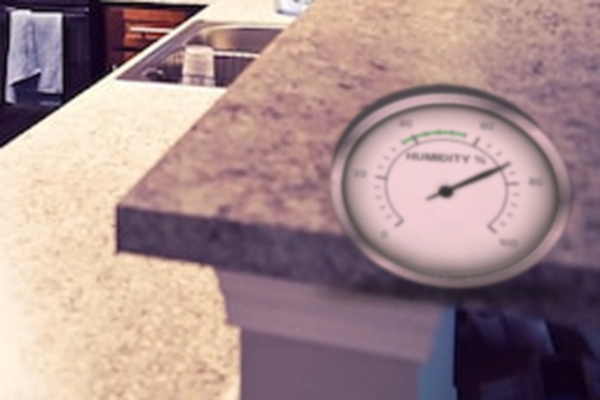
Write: 72 %
